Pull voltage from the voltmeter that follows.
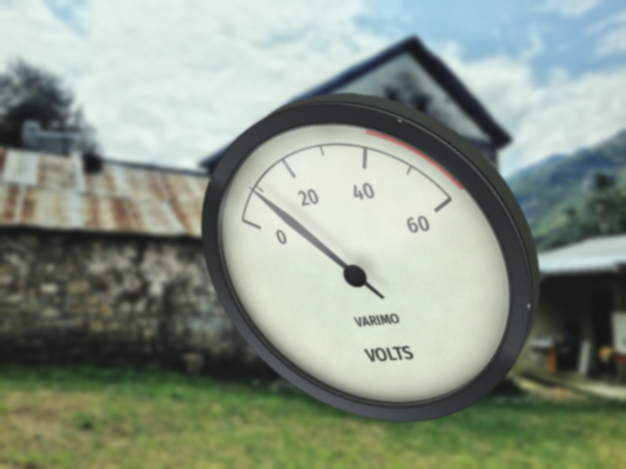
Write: 10 V
